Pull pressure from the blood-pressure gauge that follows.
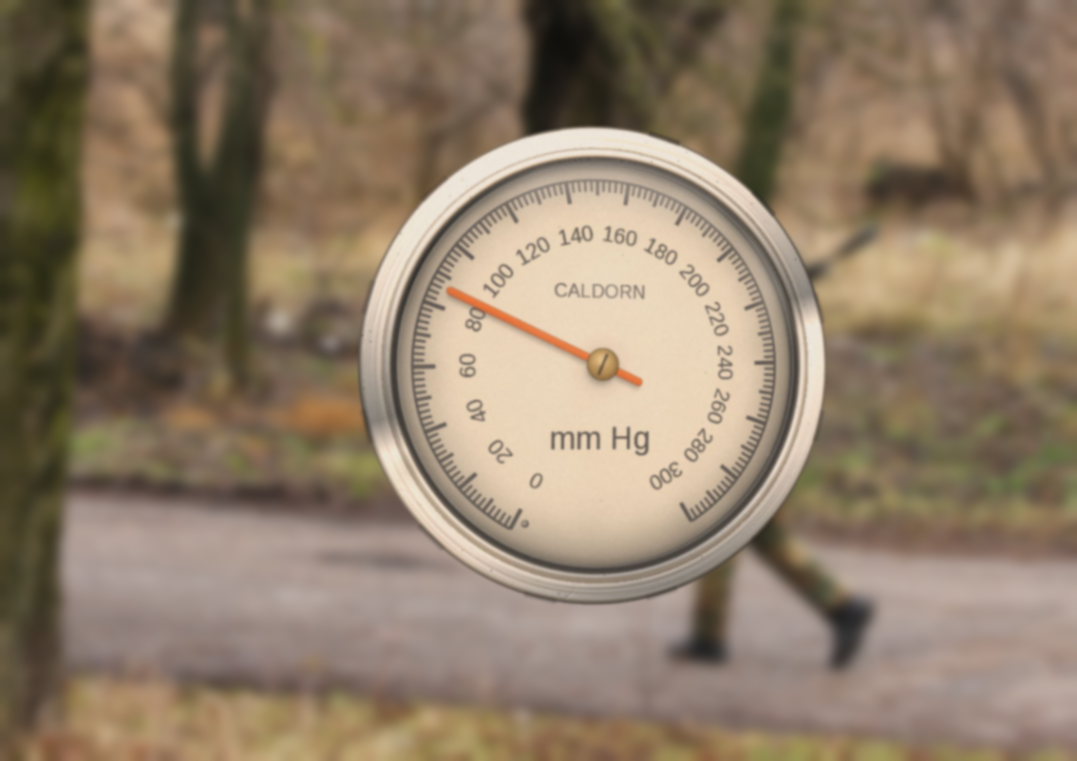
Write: 86 mmHg
